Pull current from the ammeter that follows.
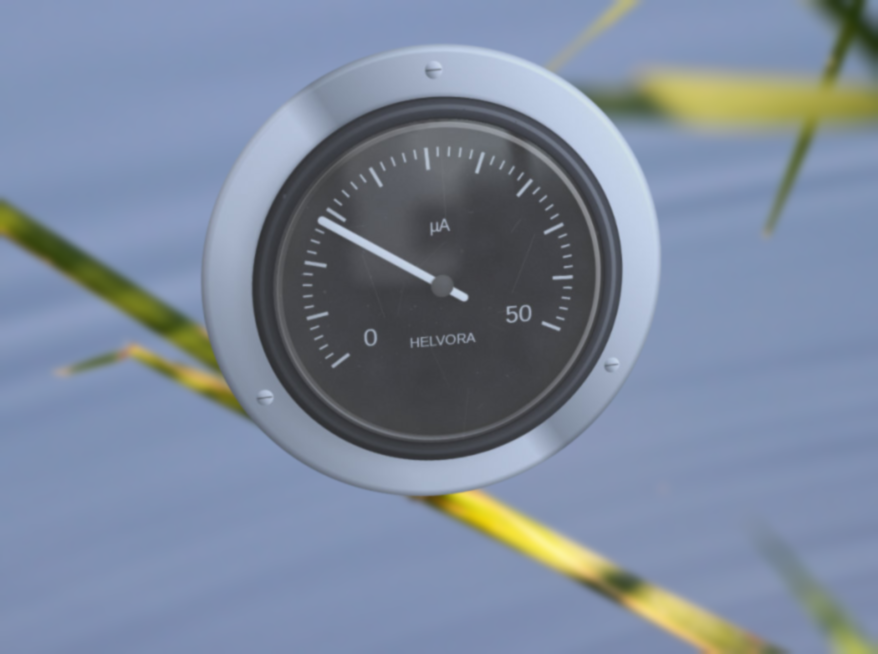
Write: 14 µA
